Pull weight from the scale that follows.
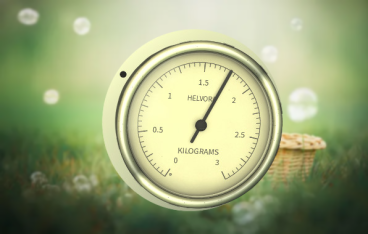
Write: 1.75 kg
